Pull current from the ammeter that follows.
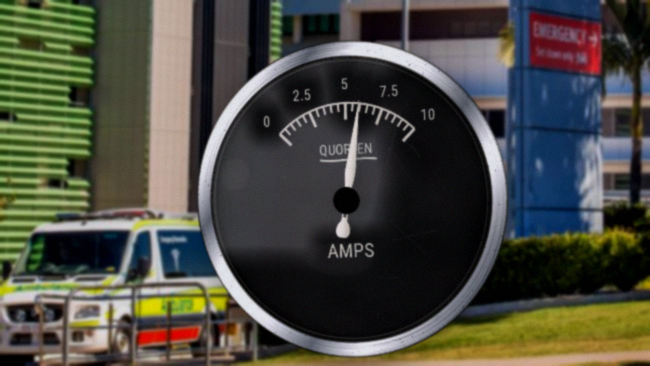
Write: 6 A
